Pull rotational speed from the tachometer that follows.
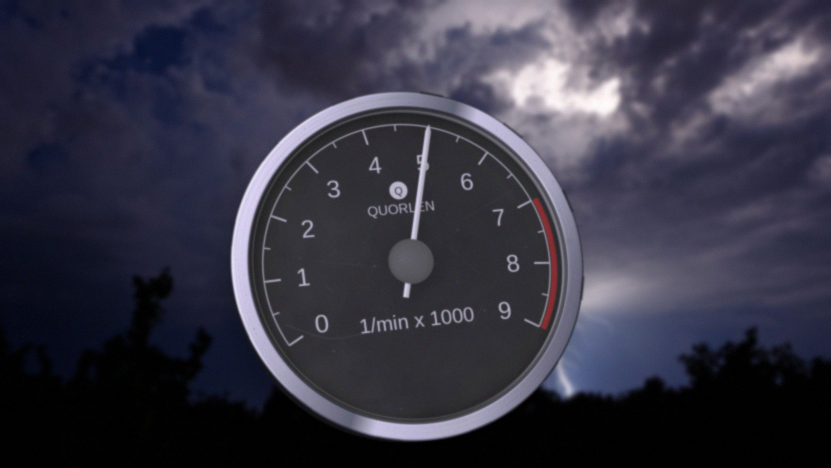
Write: 5000 rpm
